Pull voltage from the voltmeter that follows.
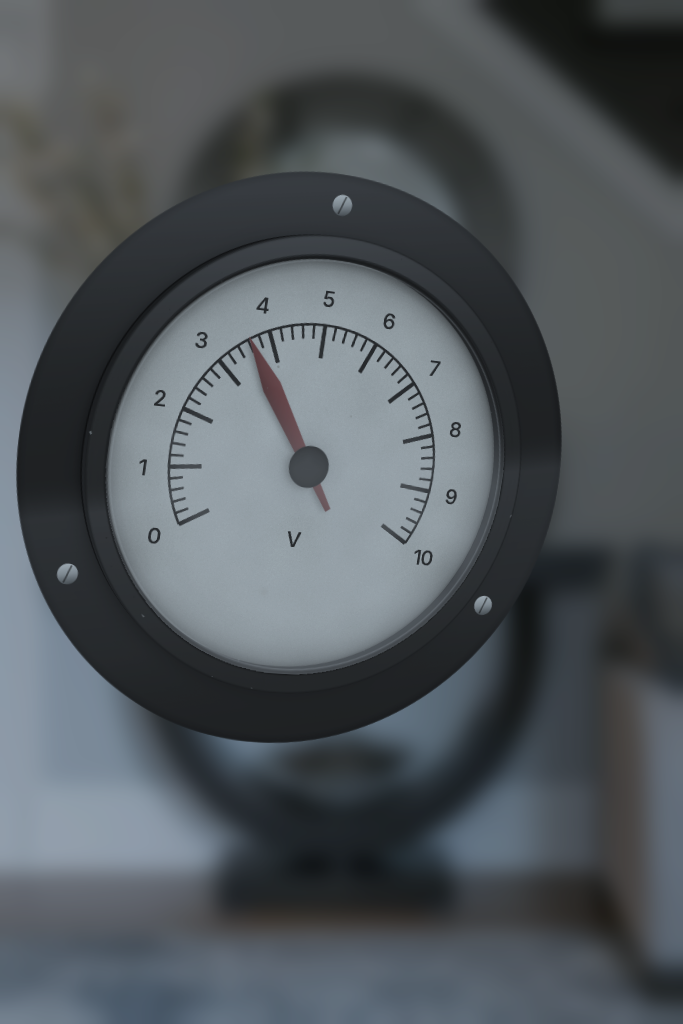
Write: 3.6 V
